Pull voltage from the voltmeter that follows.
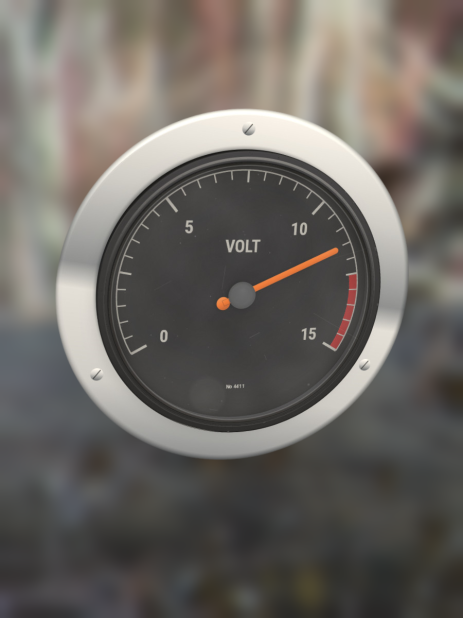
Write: 11.5 V
